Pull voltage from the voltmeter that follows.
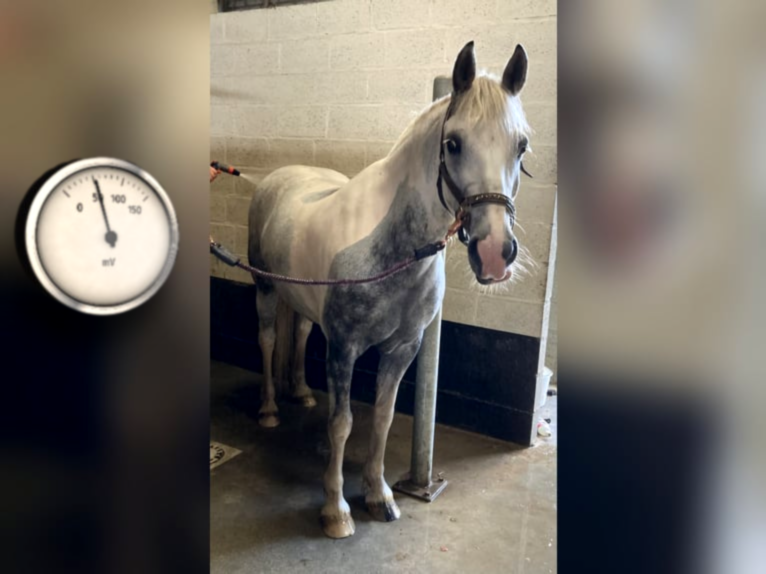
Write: 50 mV
